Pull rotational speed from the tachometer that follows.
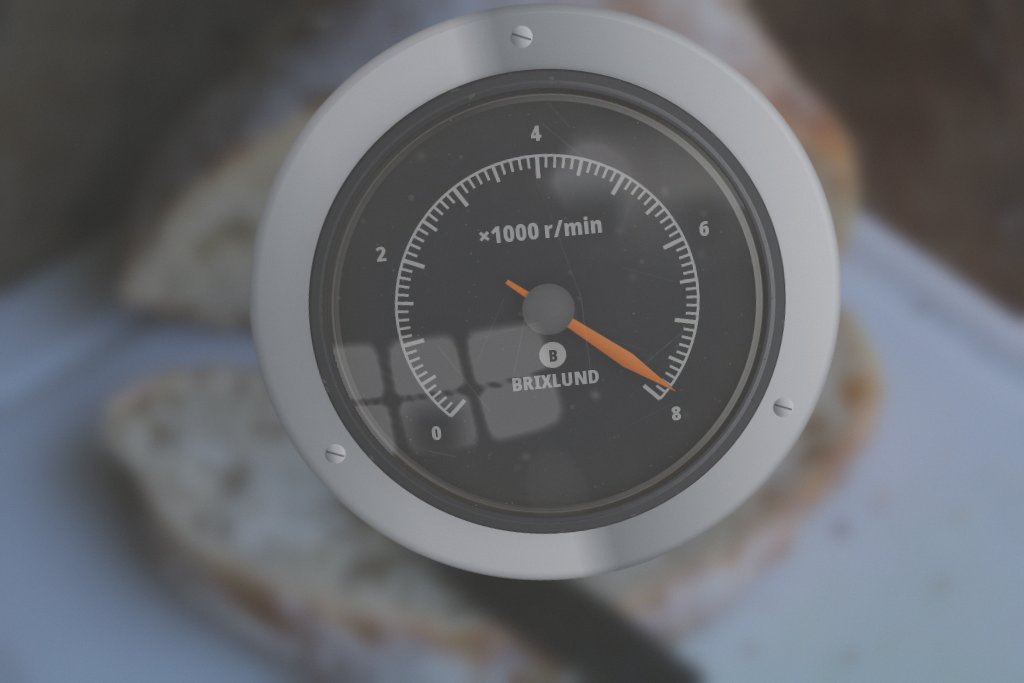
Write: 7800 rpm
